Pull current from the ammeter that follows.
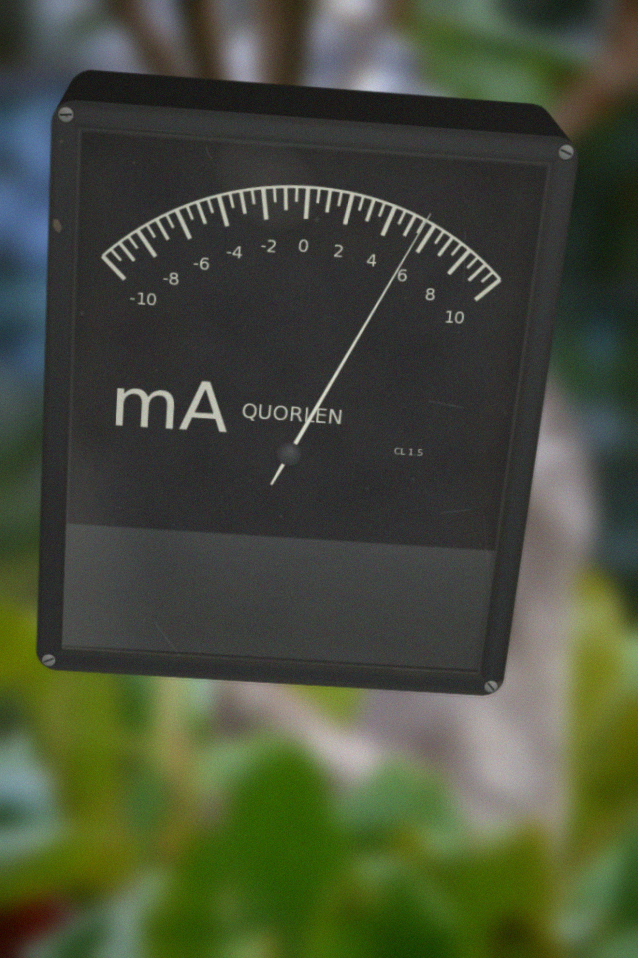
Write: 5.5 mA
